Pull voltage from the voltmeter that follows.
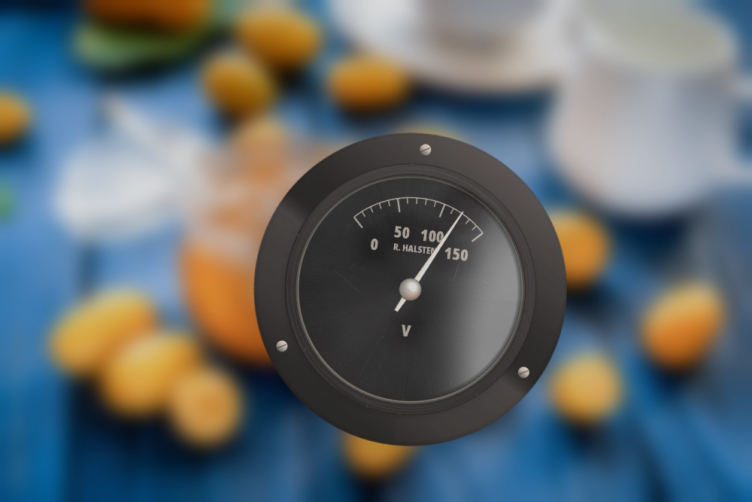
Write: 120 V
